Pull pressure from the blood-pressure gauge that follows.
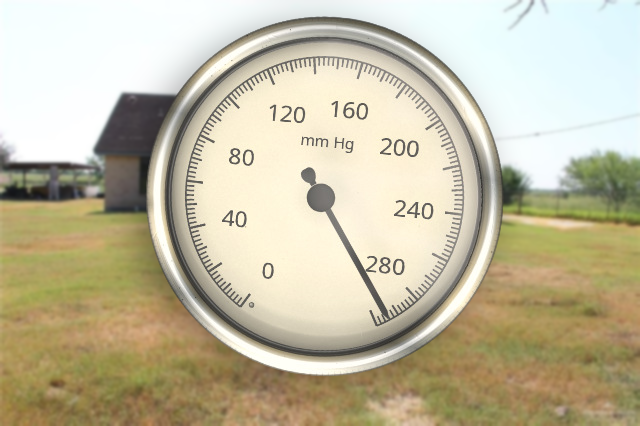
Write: 294 mmHg
